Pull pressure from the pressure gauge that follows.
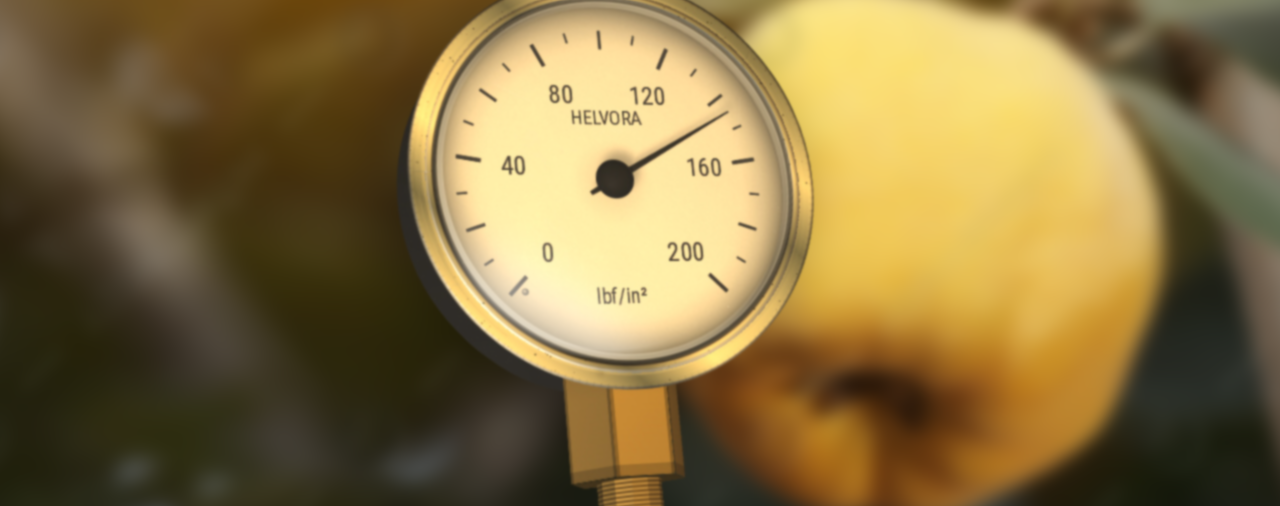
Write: 145 psi
